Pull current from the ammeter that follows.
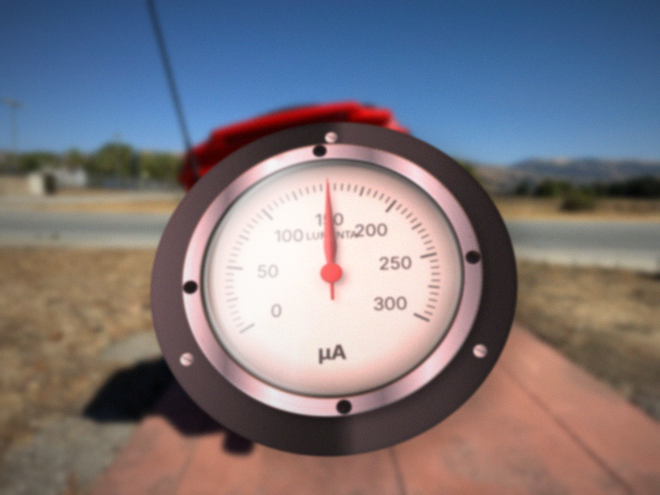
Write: 150 µA
